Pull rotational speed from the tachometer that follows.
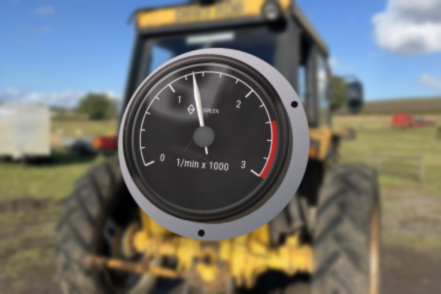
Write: 1300 rpm
